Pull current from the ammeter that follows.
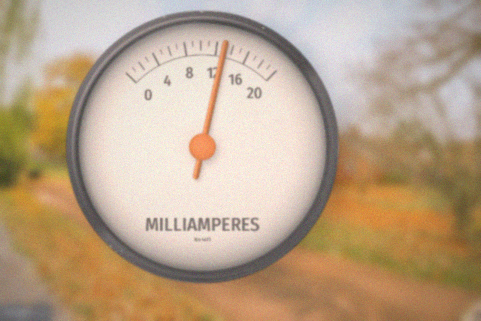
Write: 13 mA
